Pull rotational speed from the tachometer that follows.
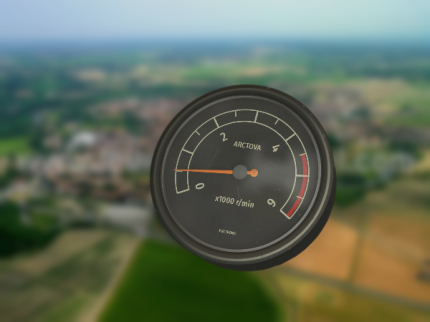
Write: 500 rpm
